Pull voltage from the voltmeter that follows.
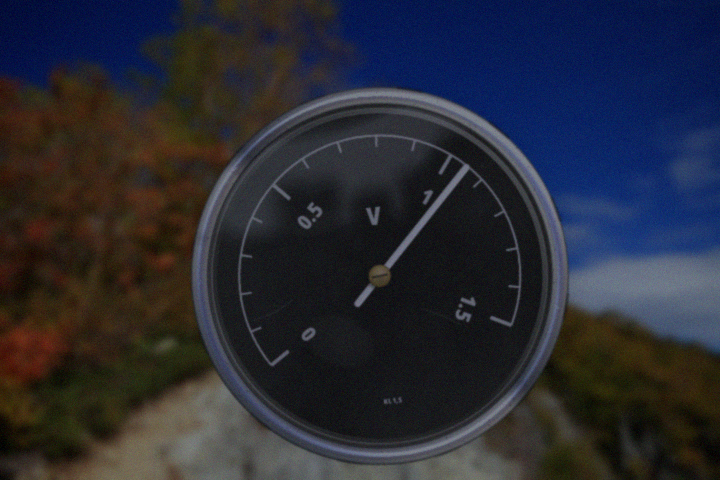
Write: 1.05 V
